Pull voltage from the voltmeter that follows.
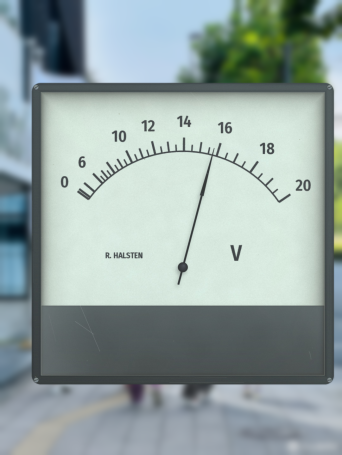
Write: 15.75 V
